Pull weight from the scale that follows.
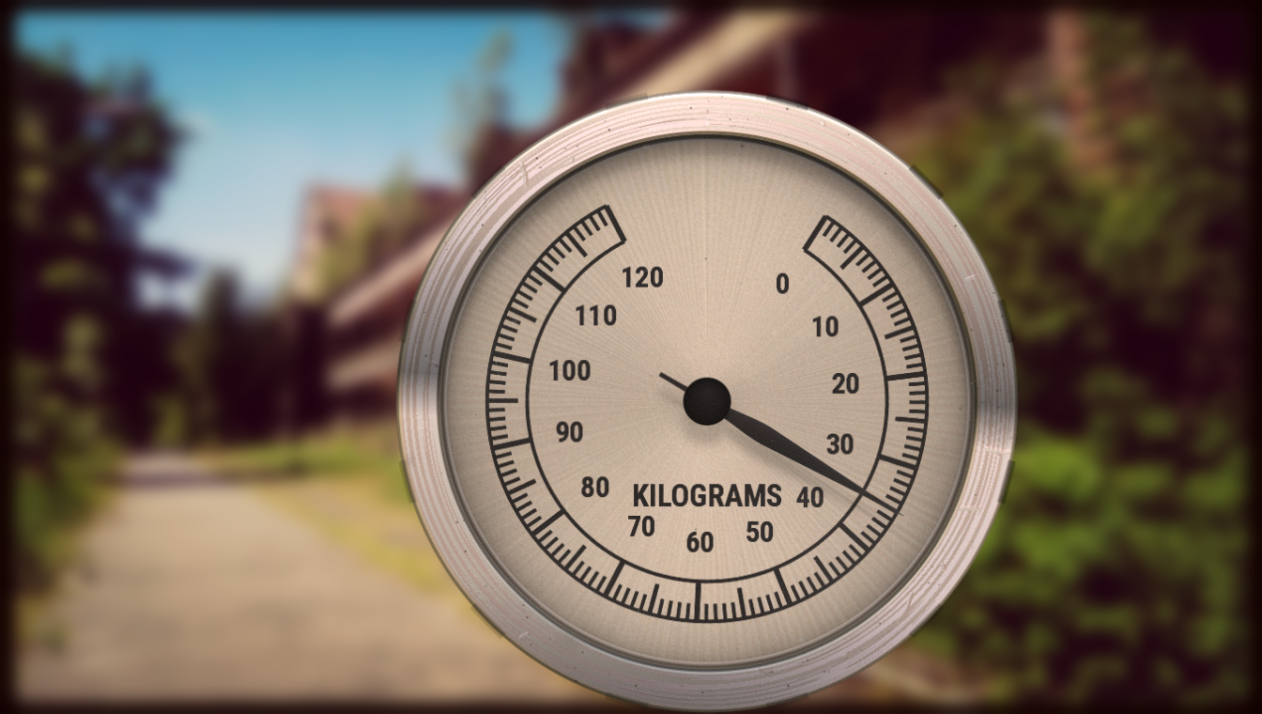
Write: 35 kg
